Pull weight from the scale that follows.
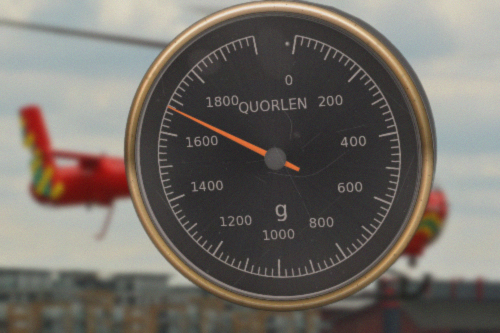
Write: 1680 g
